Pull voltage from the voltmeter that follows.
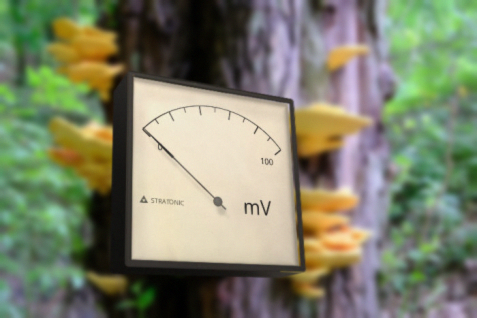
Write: 0 mV
